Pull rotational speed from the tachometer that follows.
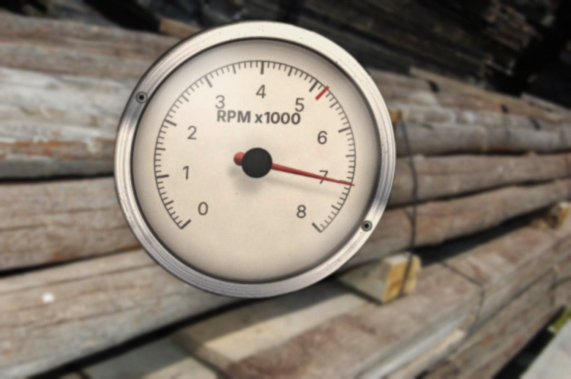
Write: 7000 rpm
